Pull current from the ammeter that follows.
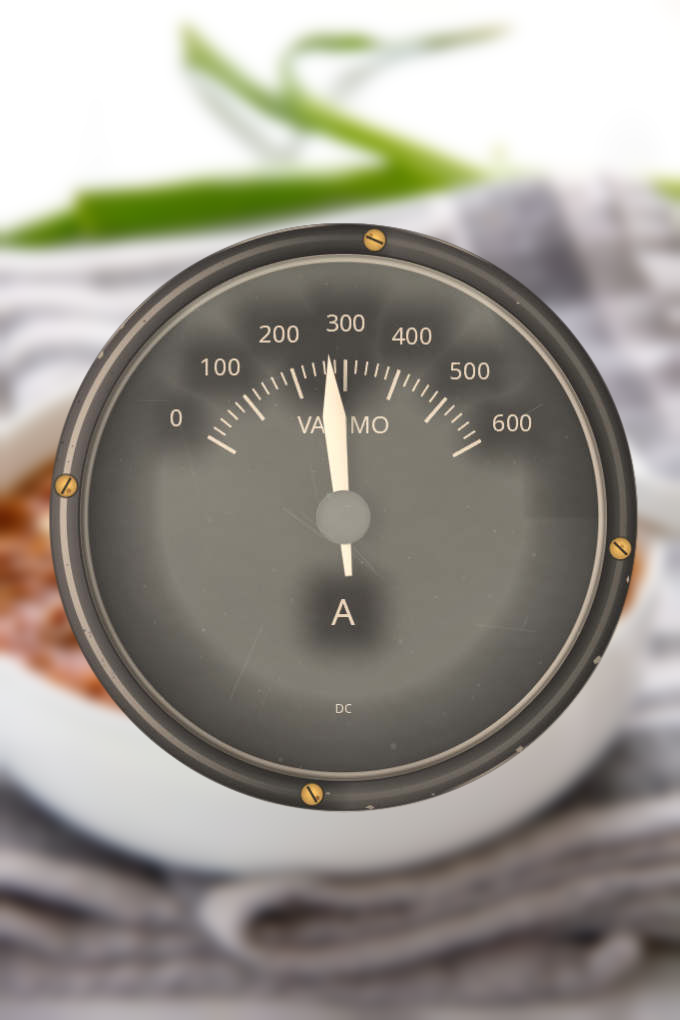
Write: 270 A
